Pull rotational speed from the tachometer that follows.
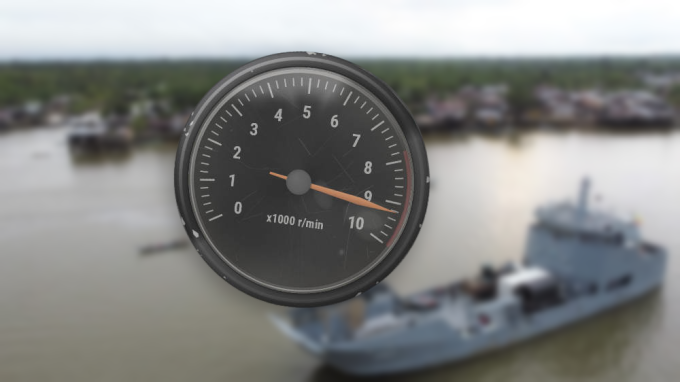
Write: 9200 rpm
